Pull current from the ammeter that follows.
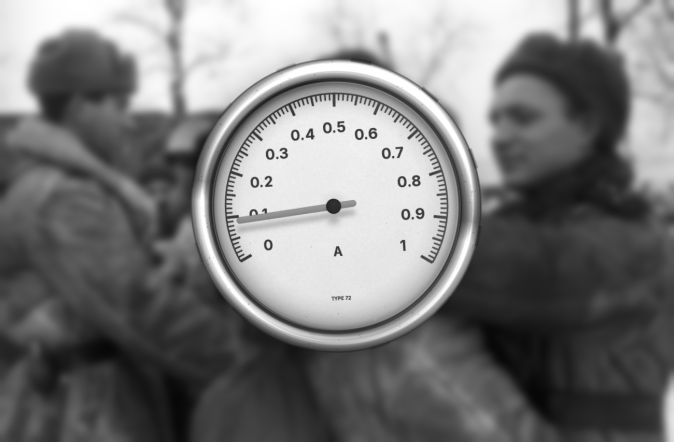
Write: 0.09 A
